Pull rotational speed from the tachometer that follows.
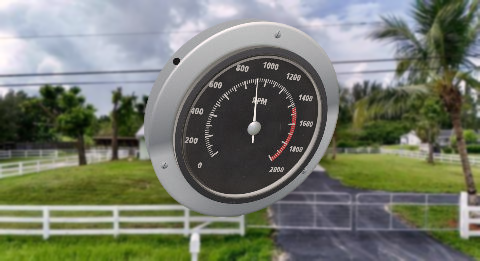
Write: 900 rpm
